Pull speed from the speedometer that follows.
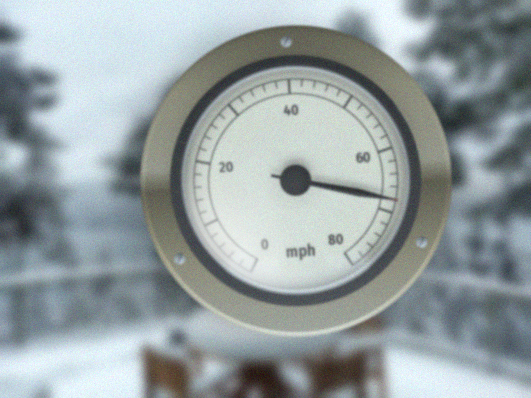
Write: 68 mph
